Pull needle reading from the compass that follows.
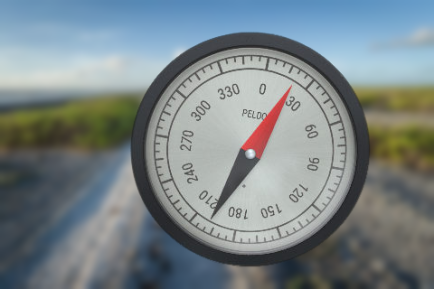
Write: 20 °
